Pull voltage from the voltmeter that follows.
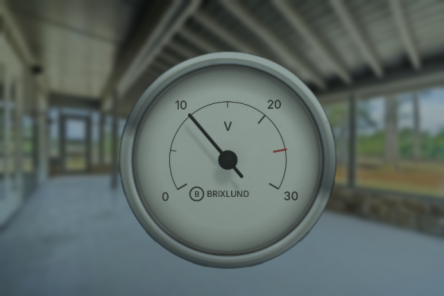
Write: 10 V
